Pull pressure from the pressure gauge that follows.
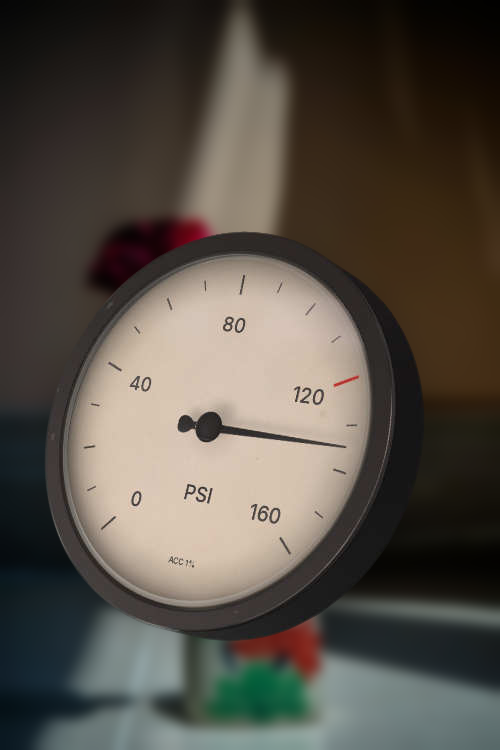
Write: 135 psi
